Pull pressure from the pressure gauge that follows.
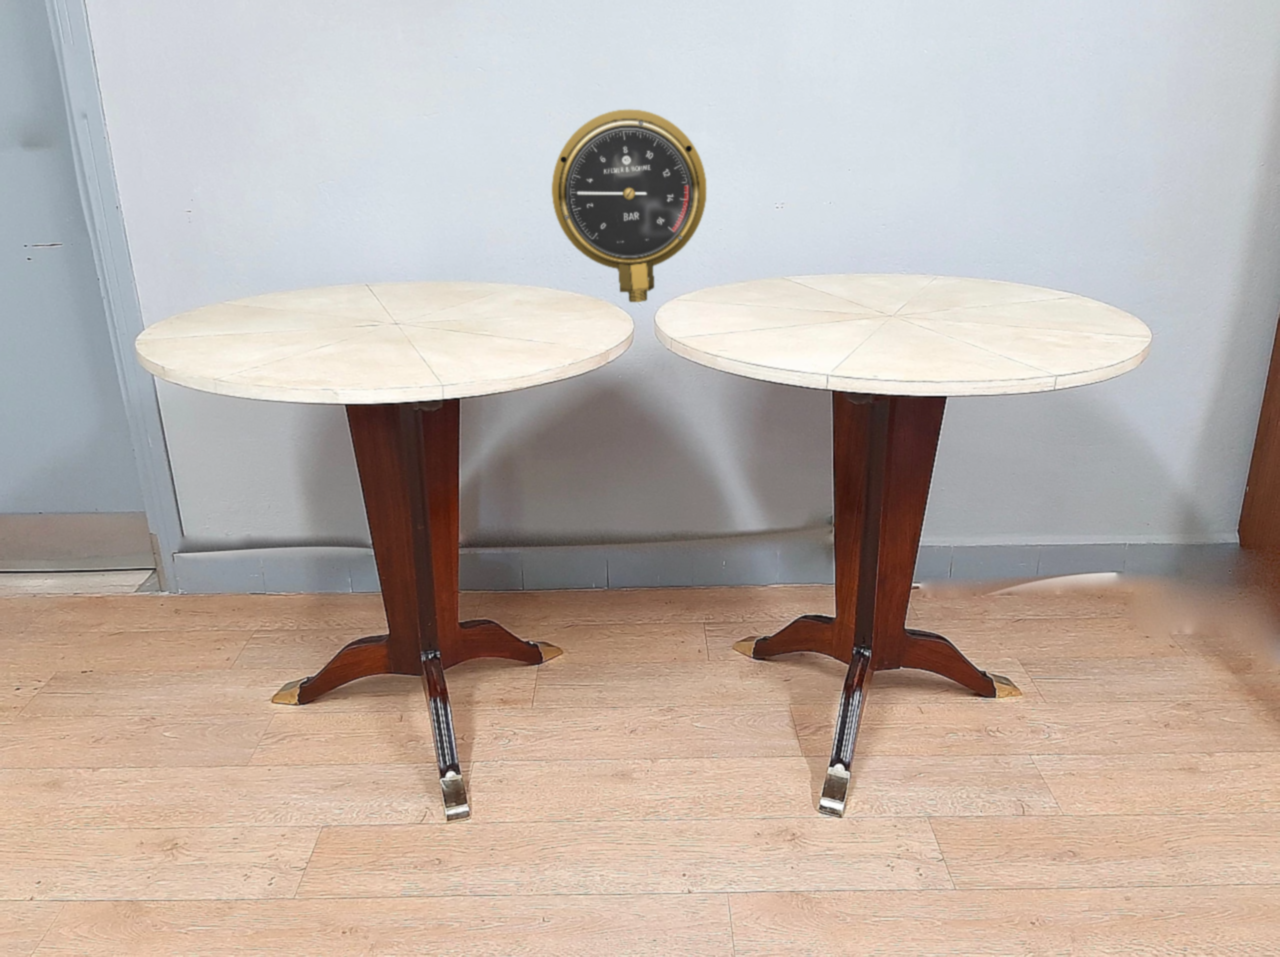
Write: 3 bar
